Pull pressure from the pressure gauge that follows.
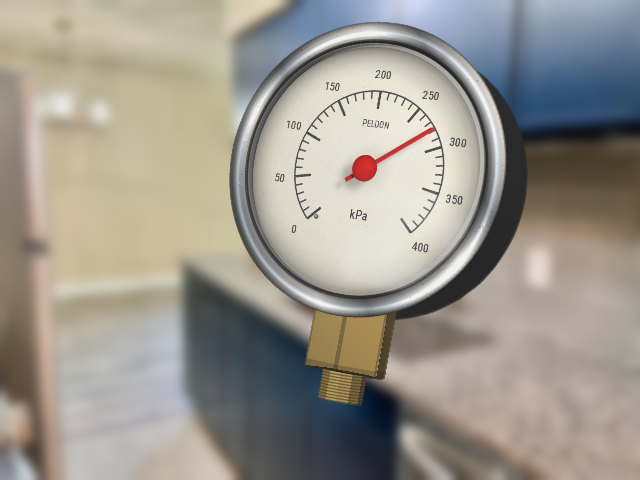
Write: 280 kPa
